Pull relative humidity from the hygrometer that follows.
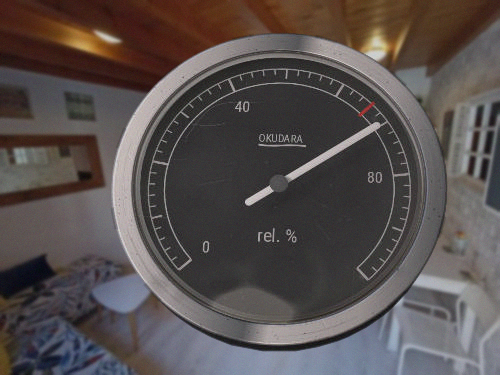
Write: 70 %
